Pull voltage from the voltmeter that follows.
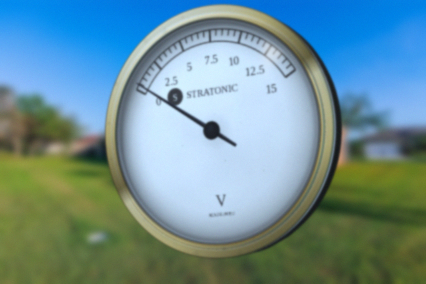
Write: 0.5 V
